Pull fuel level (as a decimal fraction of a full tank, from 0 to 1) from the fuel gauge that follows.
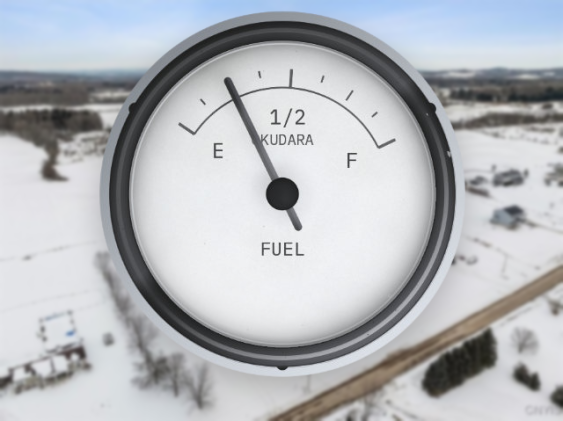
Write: 0.25
